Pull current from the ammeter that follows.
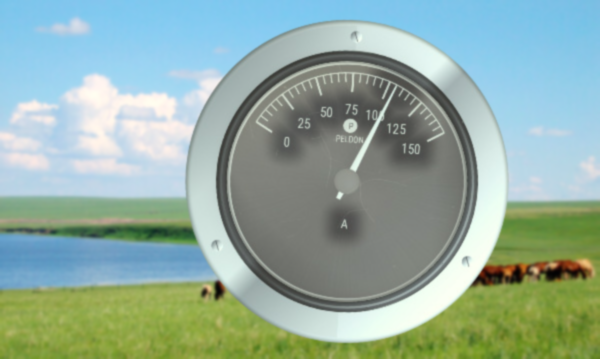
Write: 105 A
